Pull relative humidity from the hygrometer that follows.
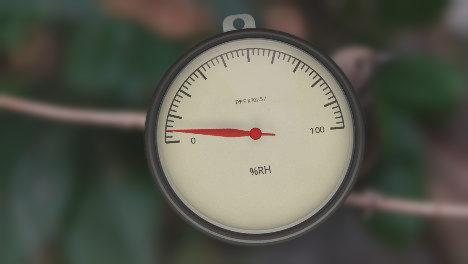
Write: 4 %
